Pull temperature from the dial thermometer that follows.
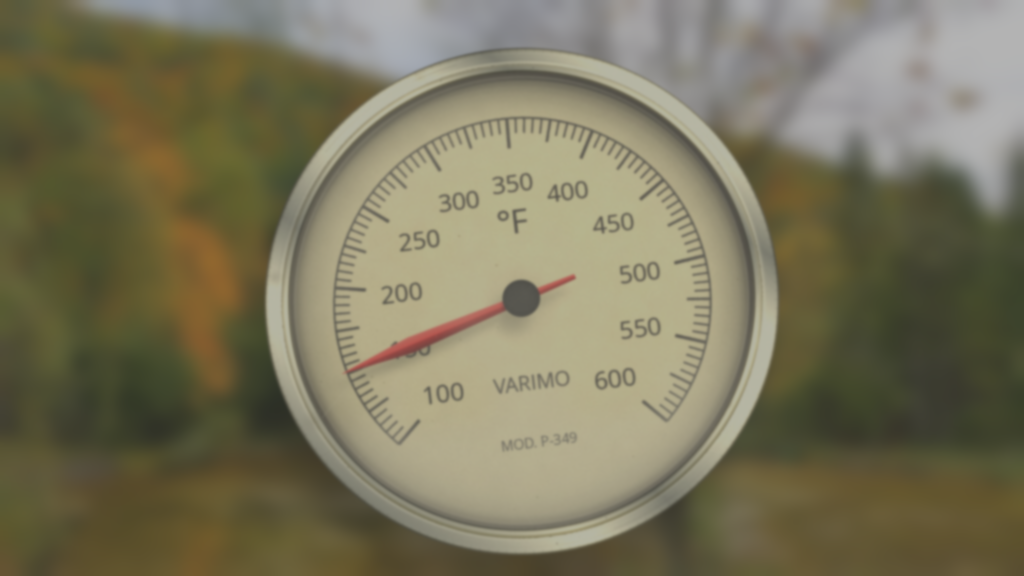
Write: 150 °F
